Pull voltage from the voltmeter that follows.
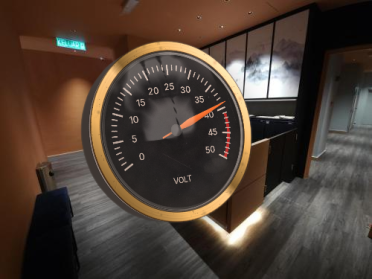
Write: 39 V
